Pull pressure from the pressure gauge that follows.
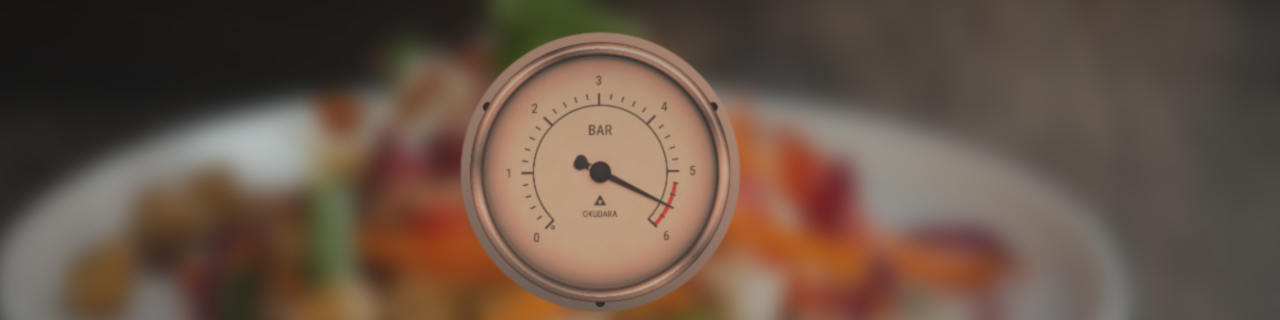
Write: 5.6 bar
